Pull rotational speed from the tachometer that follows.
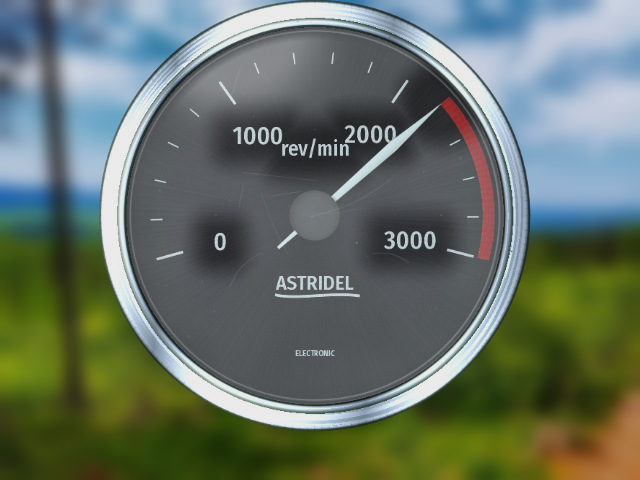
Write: 2200 rpm
